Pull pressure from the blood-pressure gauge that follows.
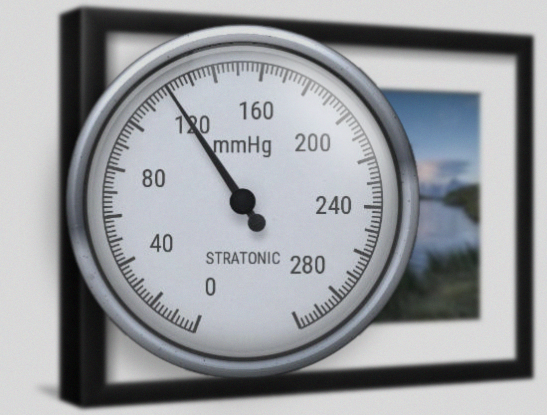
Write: 120 mmHg
